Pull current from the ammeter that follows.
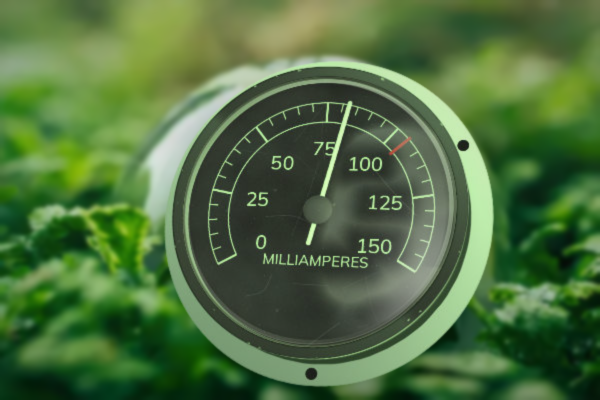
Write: 82.5 mA
